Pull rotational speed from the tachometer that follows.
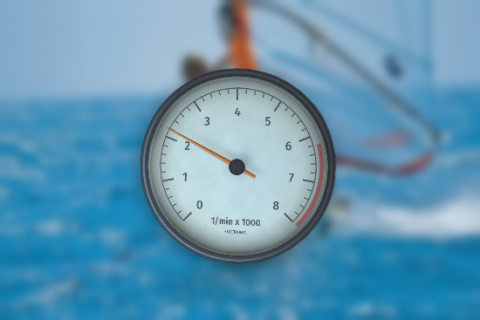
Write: 2200 rpm
